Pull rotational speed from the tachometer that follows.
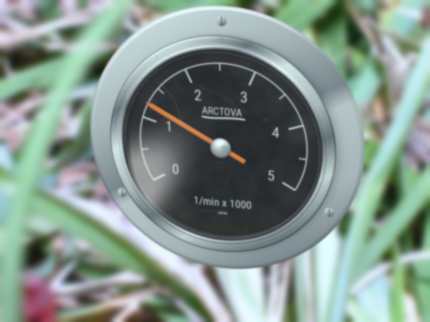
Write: 1250 rpm
